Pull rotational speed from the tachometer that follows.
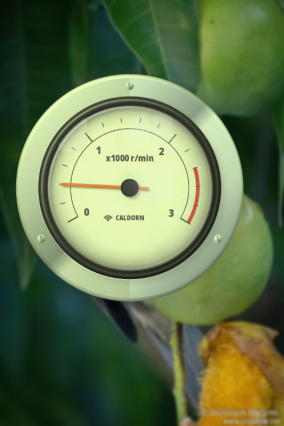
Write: 400 rpm
